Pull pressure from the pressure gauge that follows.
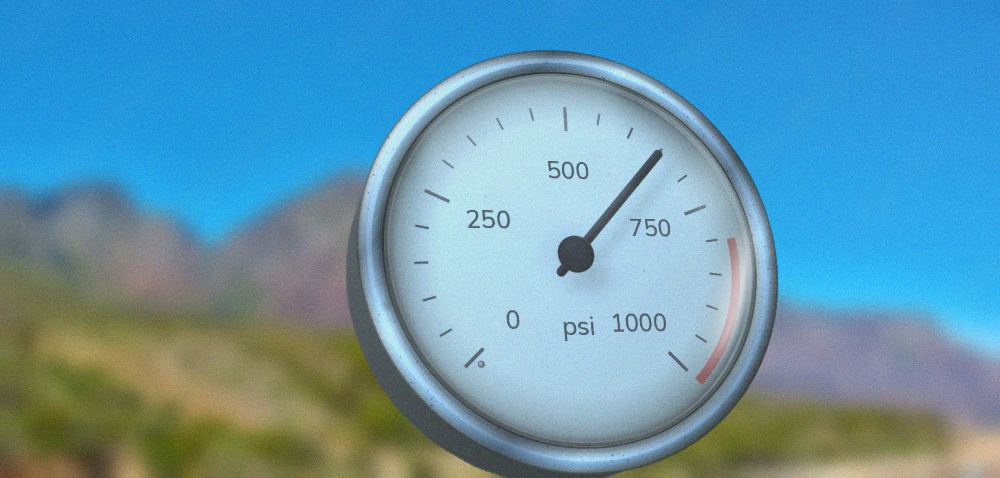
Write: 650 psi
